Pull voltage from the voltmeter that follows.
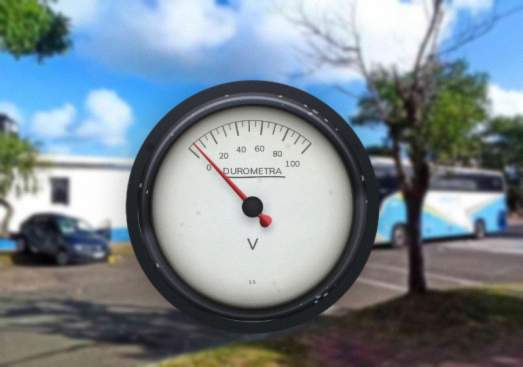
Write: 5 V
